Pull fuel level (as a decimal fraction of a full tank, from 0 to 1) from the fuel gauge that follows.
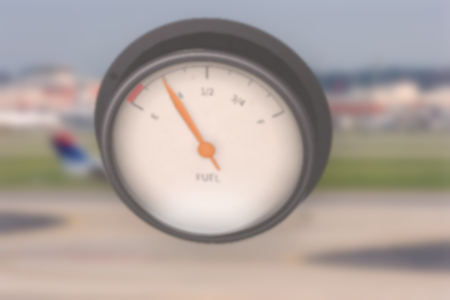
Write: 0.25
